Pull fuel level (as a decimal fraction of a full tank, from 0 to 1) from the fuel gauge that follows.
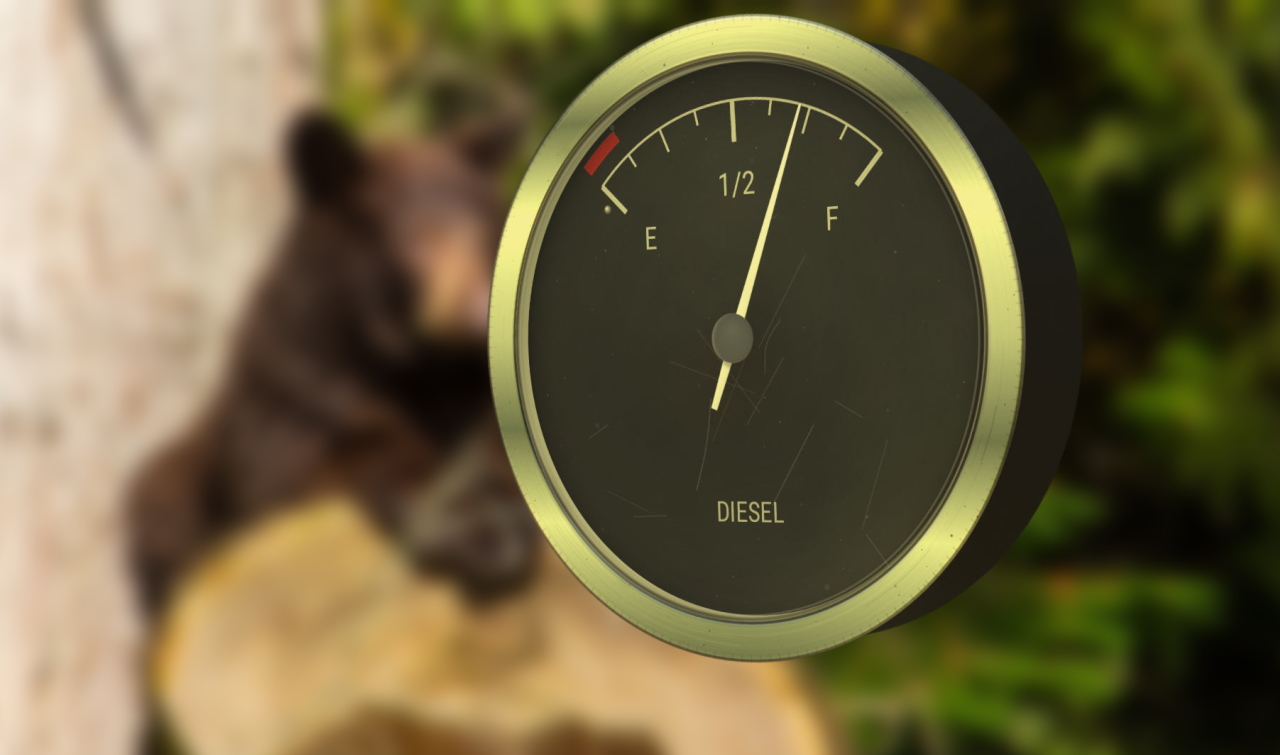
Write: 0.75
